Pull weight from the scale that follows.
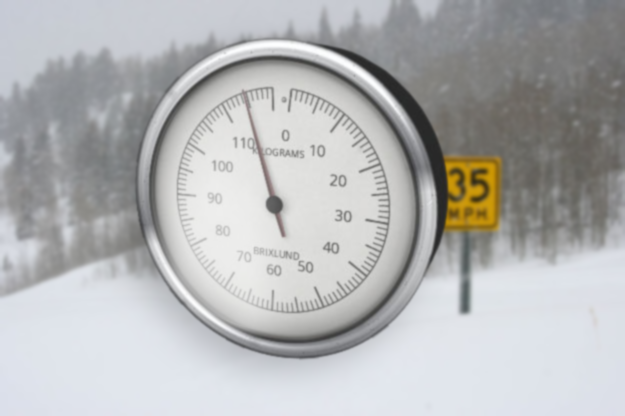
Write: 115 kg
